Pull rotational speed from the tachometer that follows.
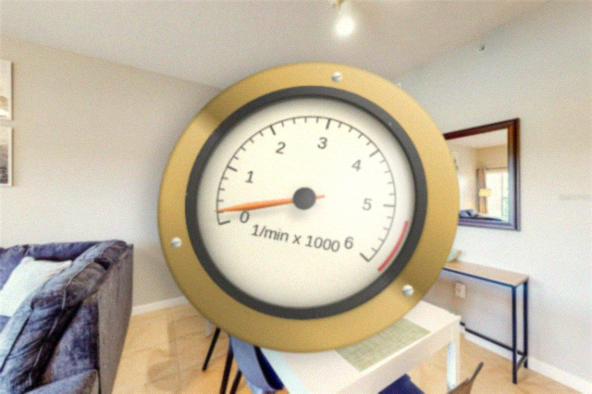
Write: 200 rpm
